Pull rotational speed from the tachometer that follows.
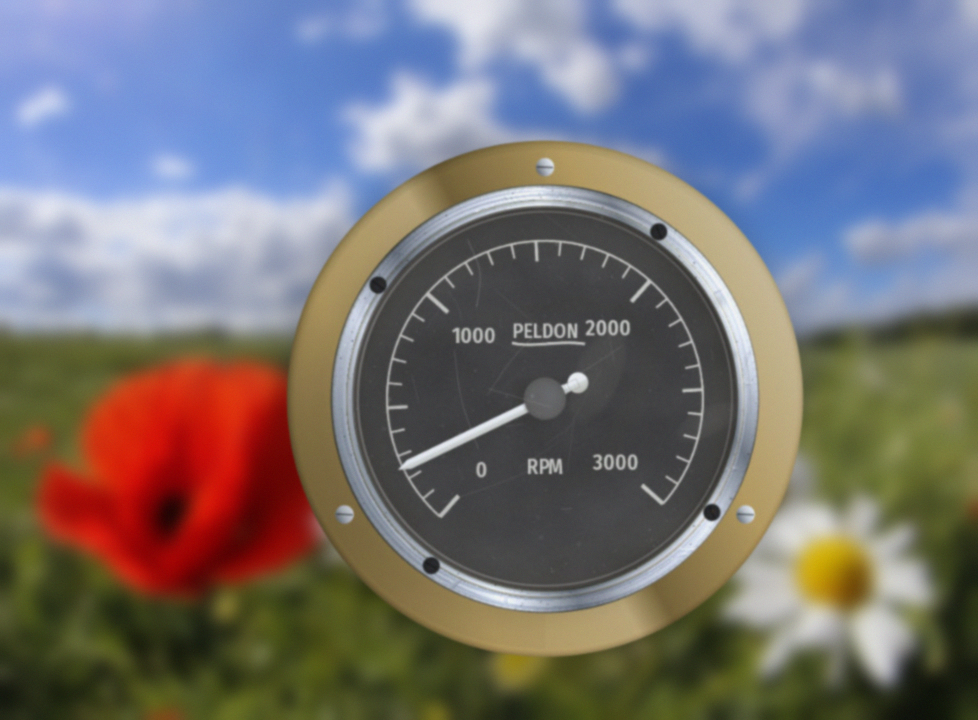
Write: 250 rpm
